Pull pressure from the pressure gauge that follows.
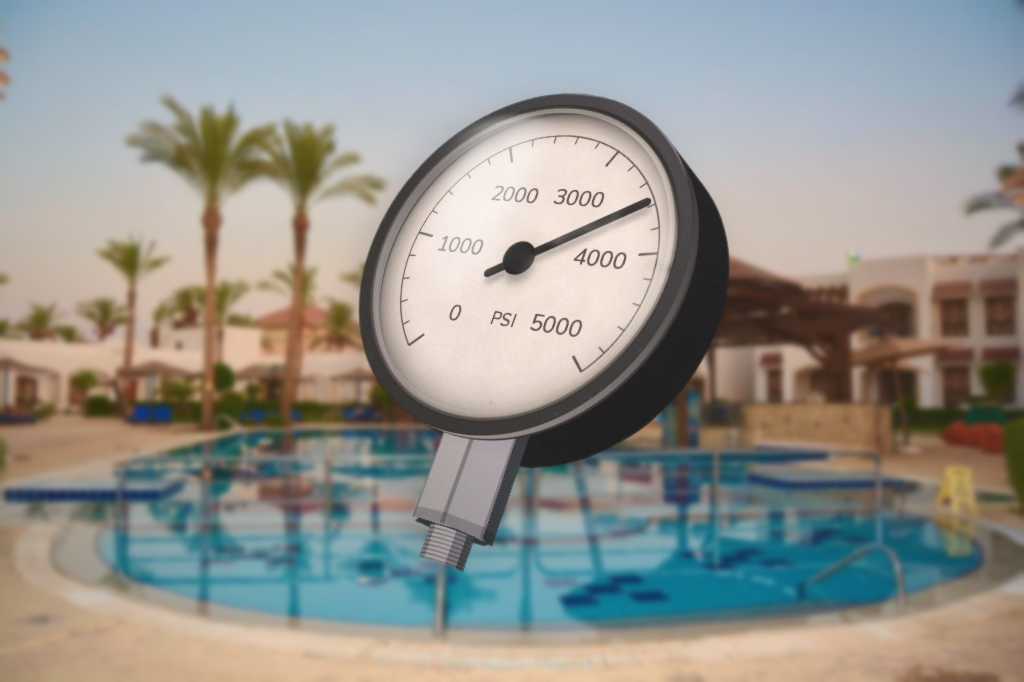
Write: 3600 psi
